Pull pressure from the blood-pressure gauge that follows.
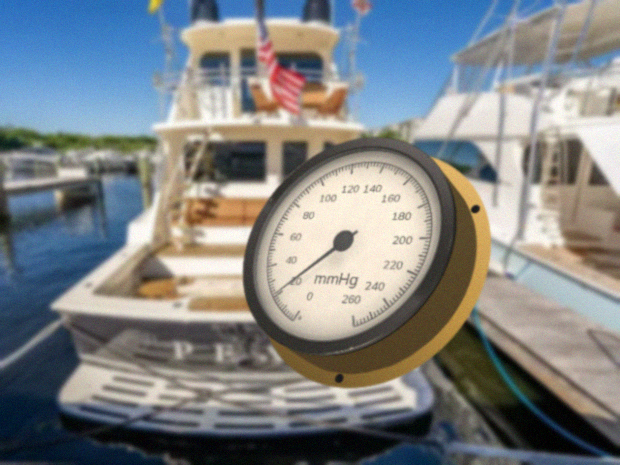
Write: 20 mmHg
